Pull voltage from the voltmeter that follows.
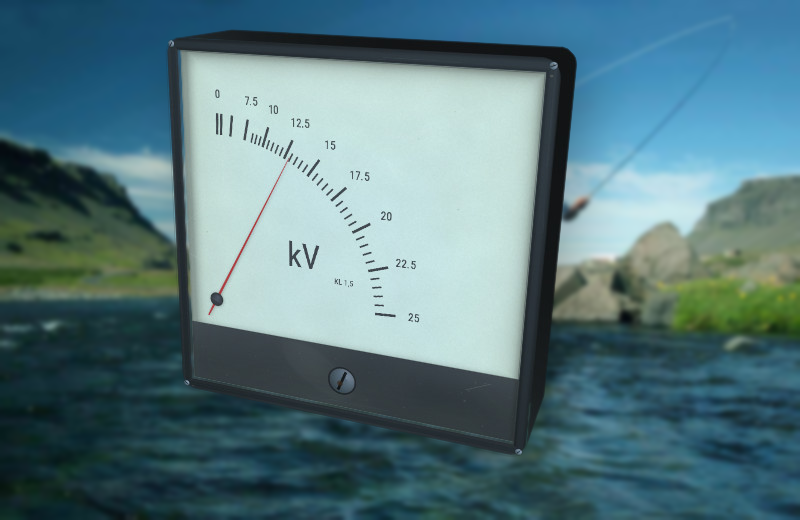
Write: 13 kV
